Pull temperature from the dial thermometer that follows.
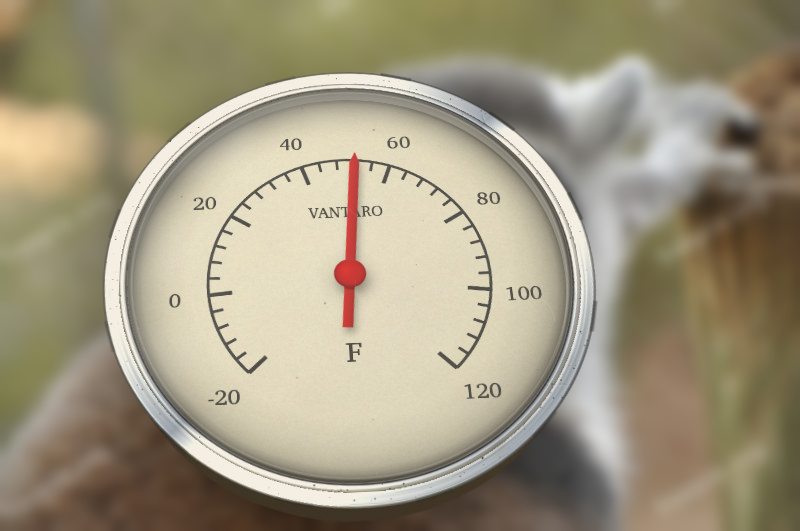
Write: 52 °F
